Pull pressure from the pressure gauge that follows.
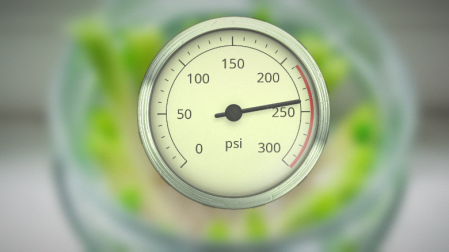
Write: 240 psi
